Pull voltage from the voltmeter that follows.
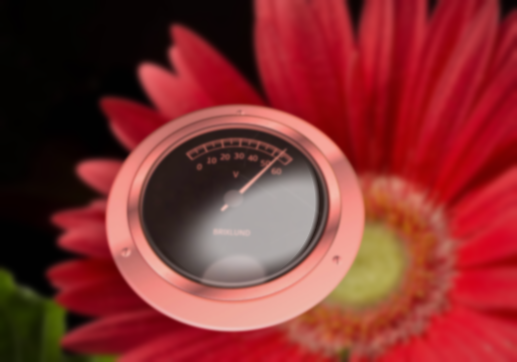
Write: 55 V
